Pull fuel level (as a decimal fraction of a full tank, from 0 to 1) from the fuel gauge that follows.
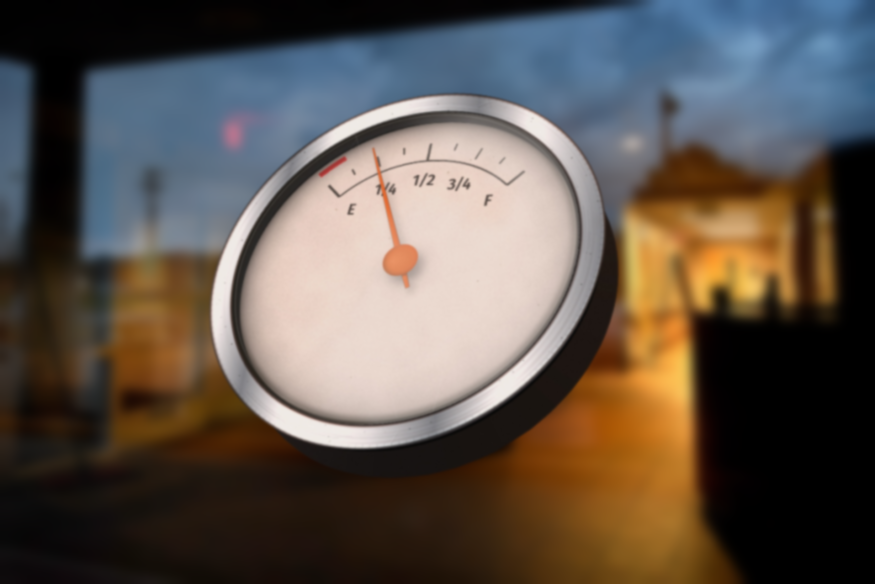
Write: 0.25
